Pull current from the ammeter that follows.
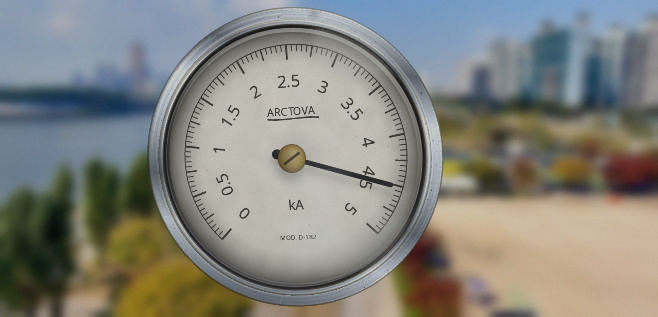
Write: 4.5 kA
